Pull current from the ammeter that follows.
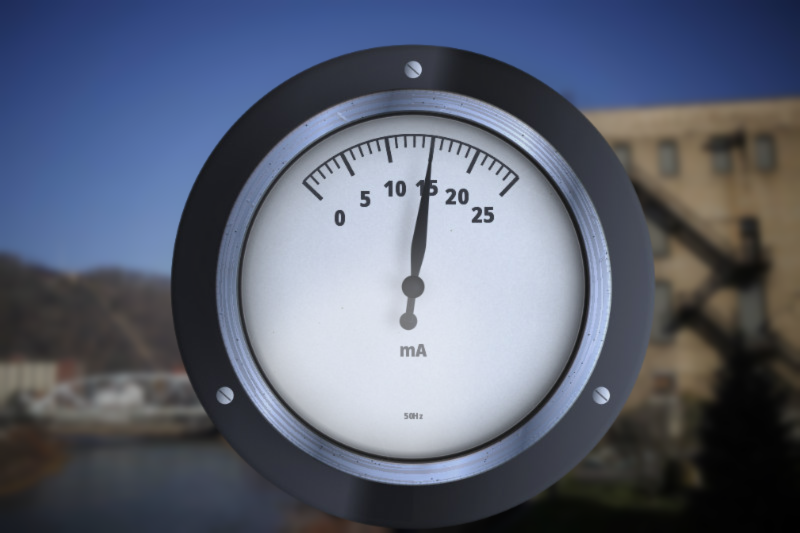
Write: 15 mA
